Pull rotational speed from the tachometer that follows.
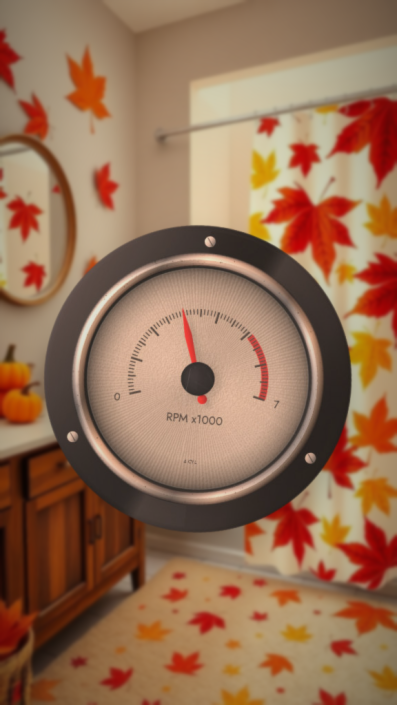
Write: 3000 rpm
